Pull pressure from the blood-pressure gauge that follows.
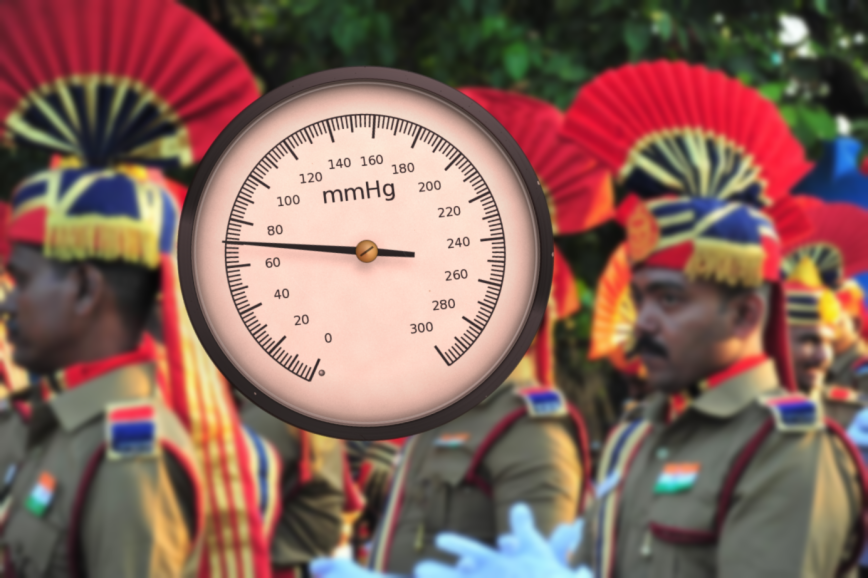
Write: 70 mmHg
